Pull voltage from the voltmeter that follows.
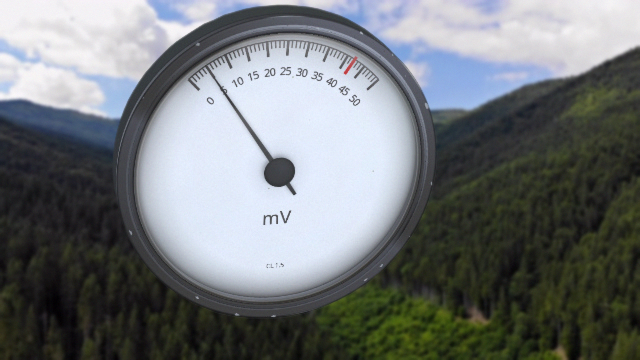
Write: 5 mV
